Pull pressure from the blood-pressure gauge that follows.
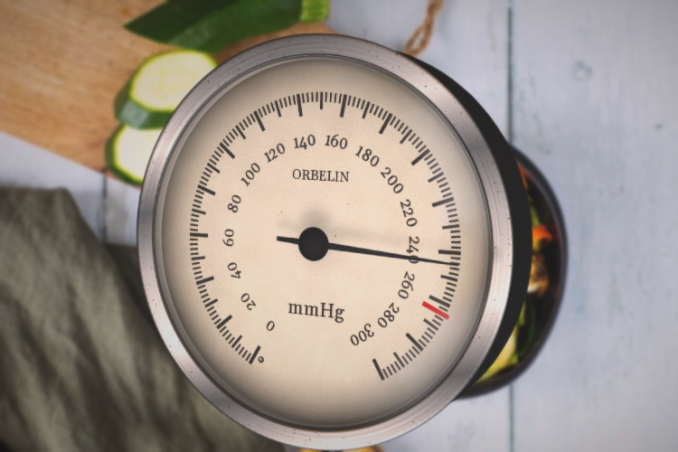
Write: 244 mmHg
